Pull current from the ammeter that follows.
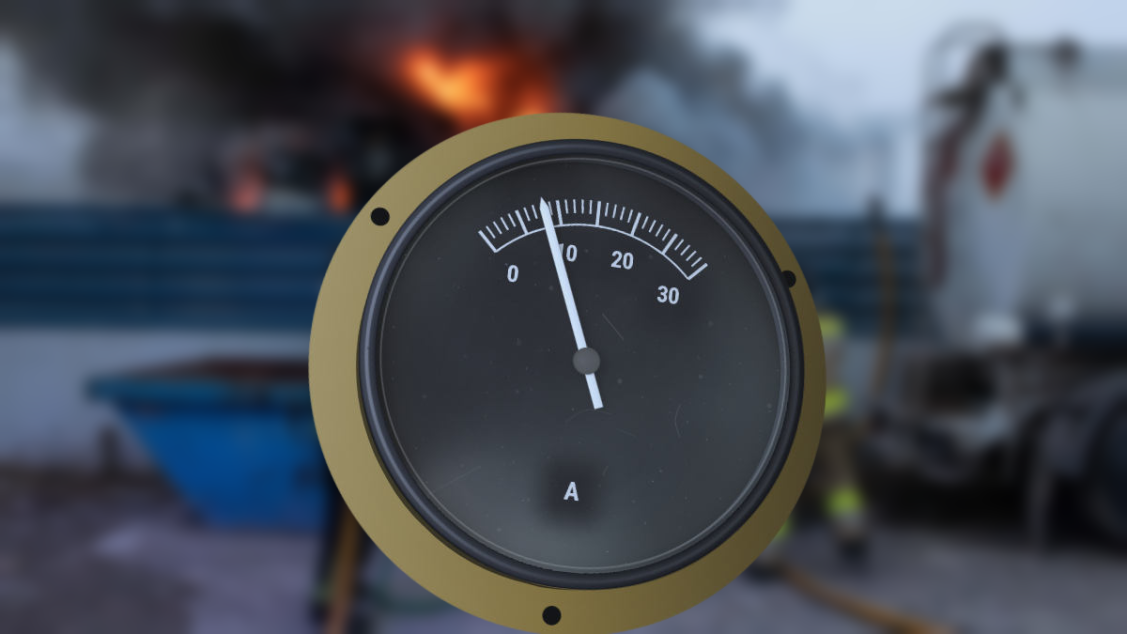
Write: 8 A
